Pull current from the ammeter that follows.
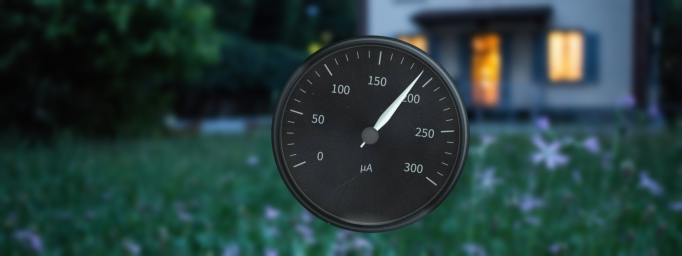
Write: 190 µA
